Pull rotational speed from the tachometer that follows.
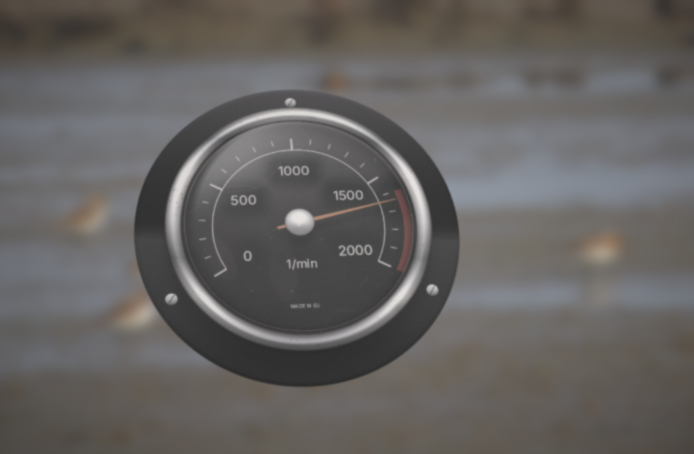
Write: 1650 rpm
